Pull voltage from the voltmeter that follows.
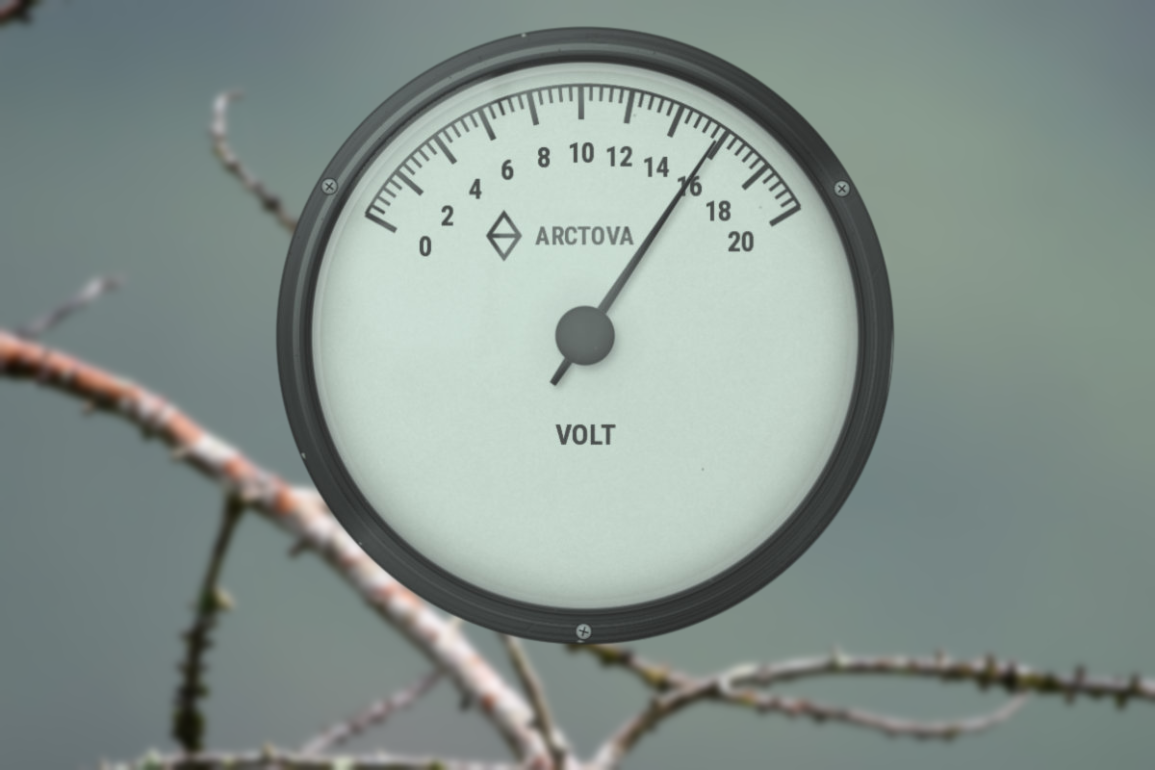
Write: 15.8 V
